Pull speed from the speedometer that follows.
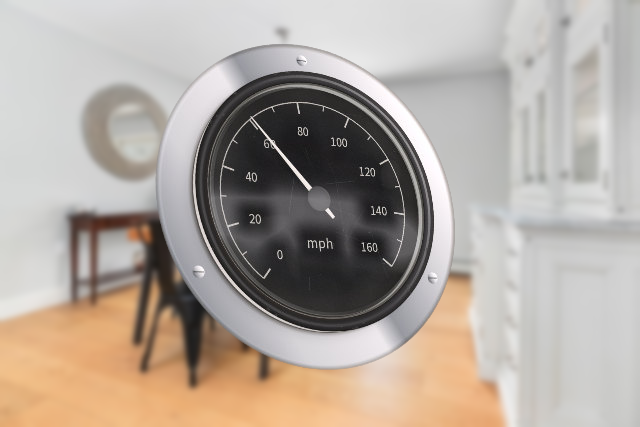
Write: 60 mph
